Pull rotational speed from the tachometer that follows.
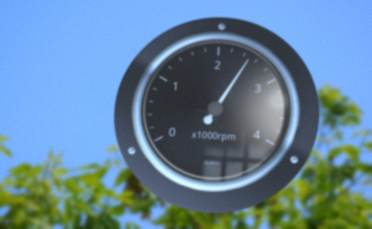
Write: 2500 rpm
